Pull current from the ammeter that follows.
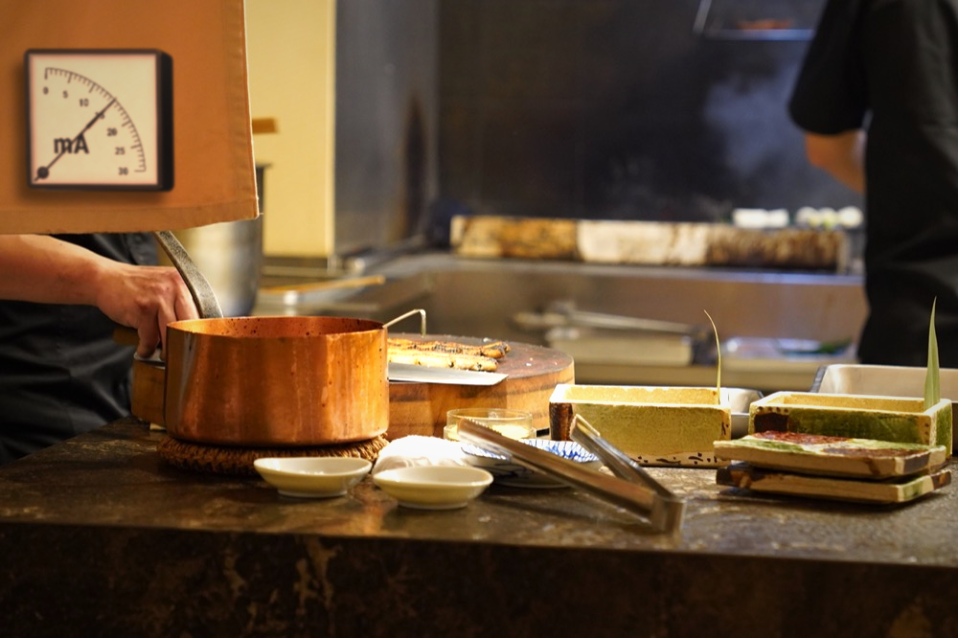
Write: 15 mA
